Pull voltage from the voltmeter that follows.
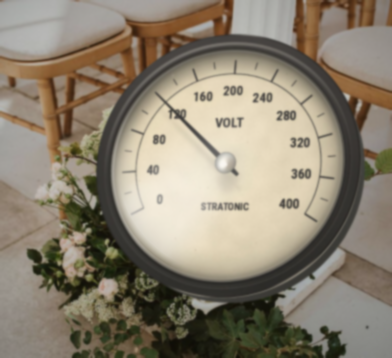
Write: 120 V
